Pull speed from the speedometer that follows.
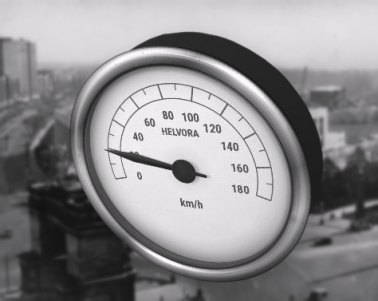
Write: 20 km/h
